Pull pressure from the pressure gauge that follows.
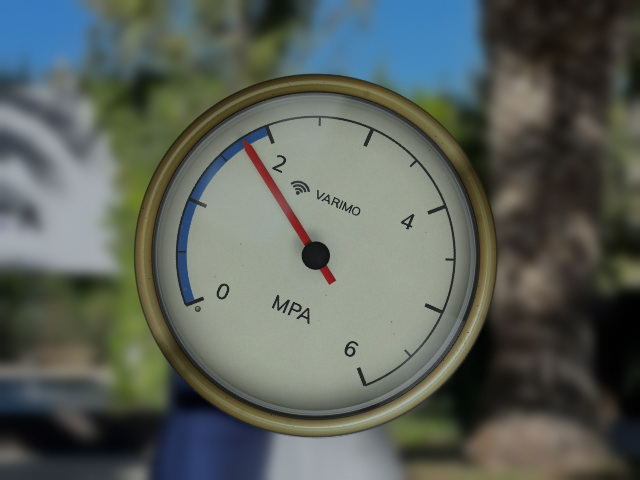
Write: 1.75 MPa
